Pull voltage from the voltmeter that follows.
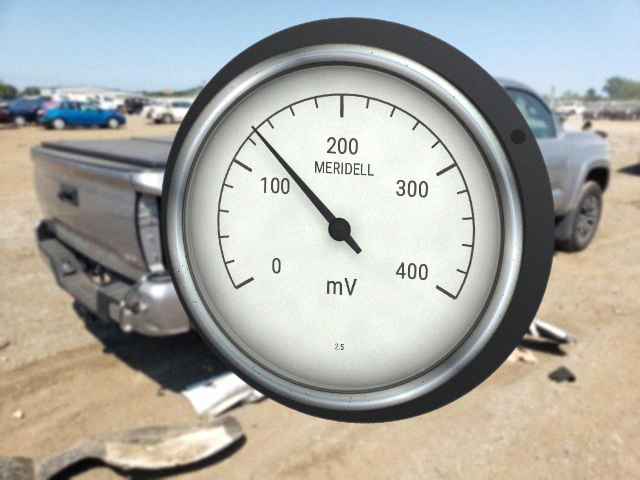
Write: 130 mV
